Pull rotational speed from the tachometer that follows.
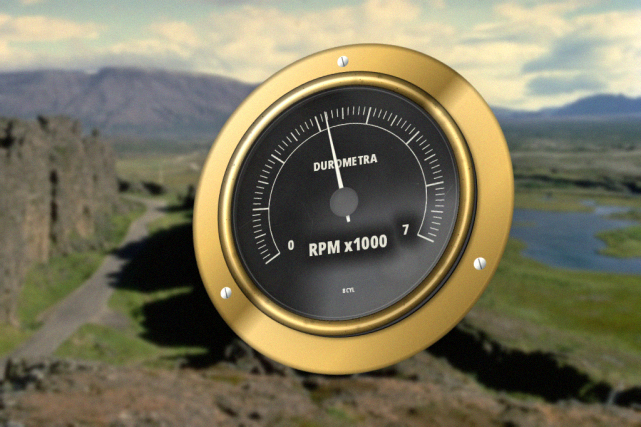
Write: 3200 rpm
